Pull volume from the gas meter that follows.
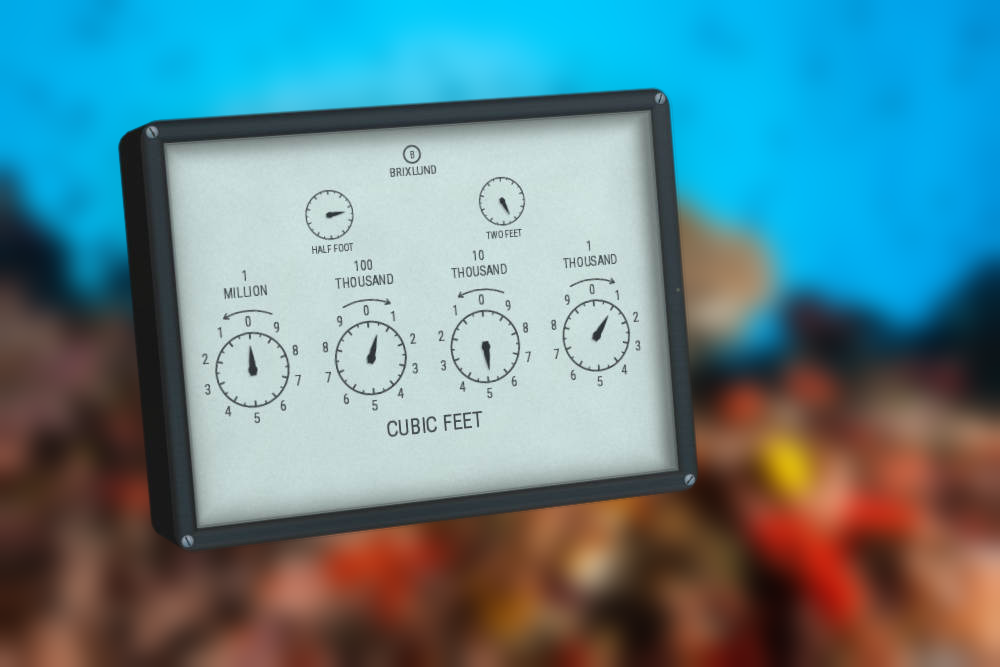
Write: 5100 ft³
